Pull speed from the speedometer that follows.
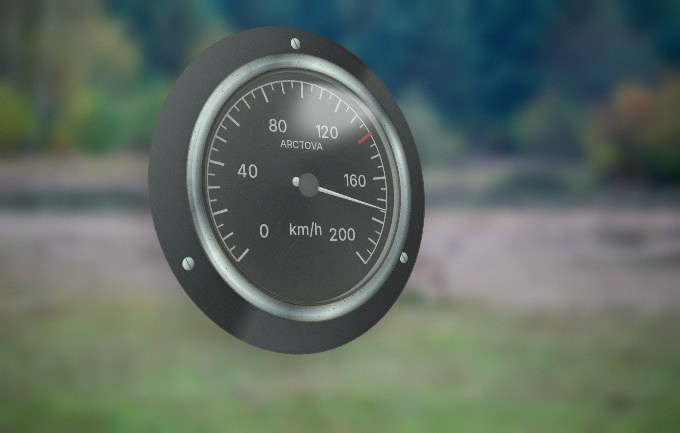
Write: 175 km/h
